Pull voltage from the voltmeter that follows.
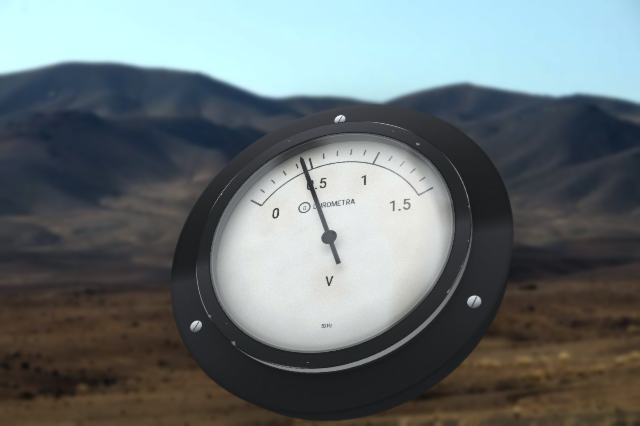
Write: 0.45 V
